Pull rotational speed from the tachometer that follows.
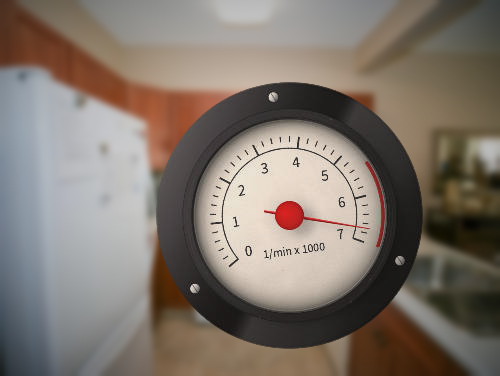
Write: 6700 rpm
